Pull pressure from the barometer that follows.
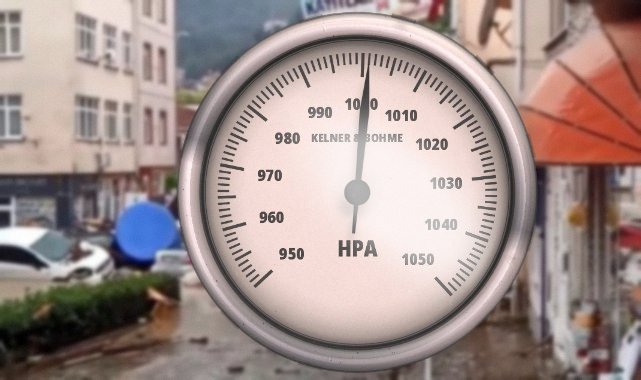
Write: 1001 hPa
